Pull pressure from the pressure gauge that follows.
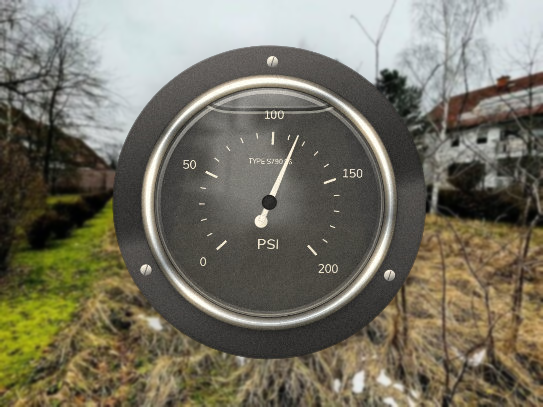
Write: 115 psi
